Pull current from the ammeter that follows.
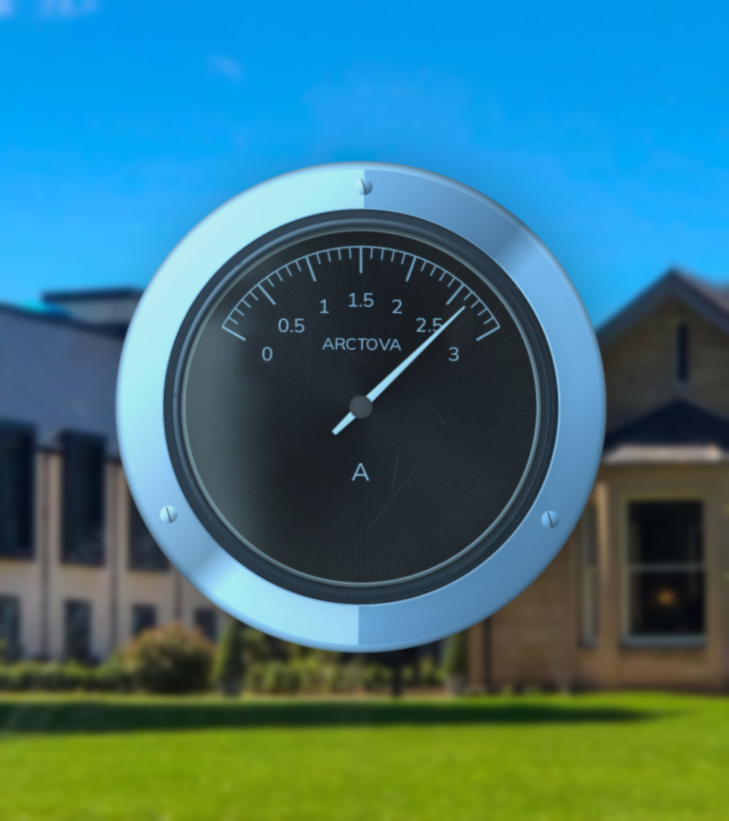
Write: 2.65 A
